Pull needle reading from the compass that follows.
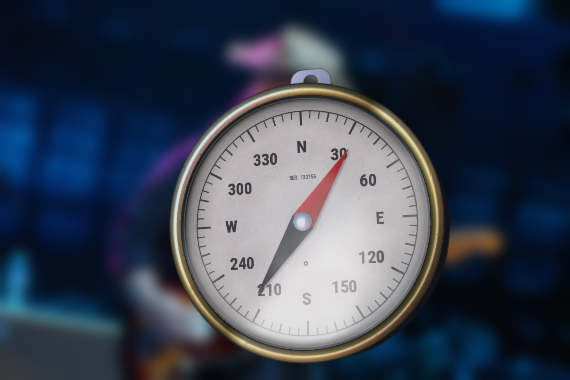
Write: 35 °
